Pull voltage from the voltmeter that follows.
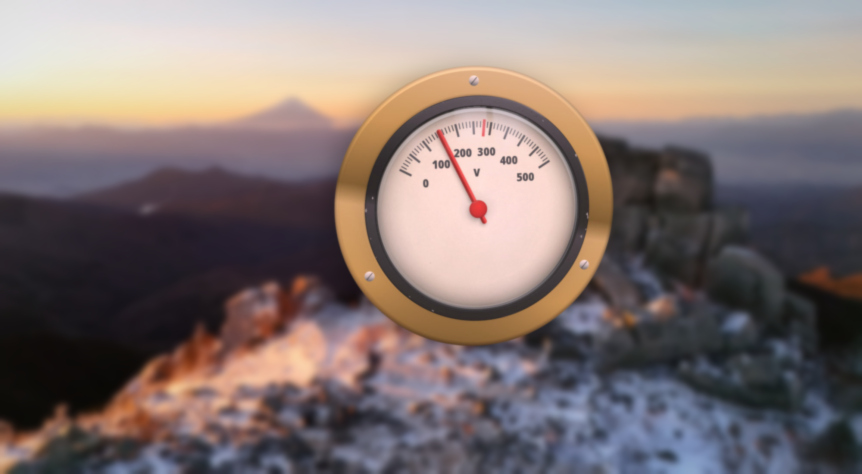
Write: 150 V
